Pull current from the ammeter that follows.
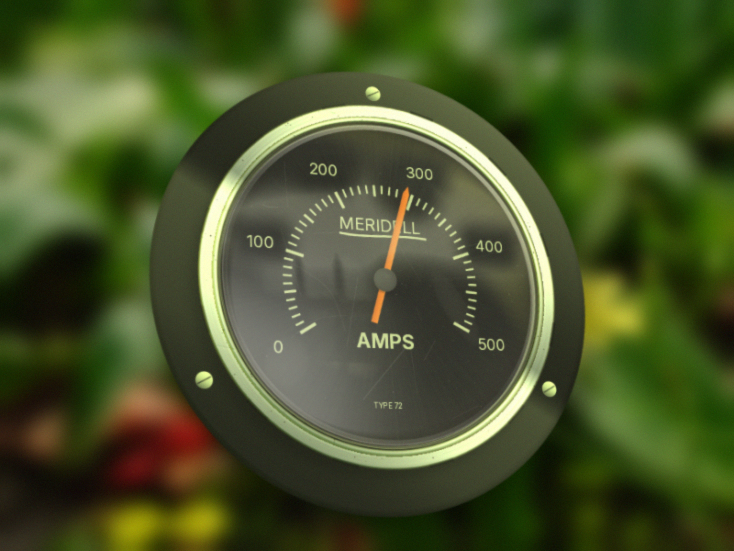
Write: 290 A
